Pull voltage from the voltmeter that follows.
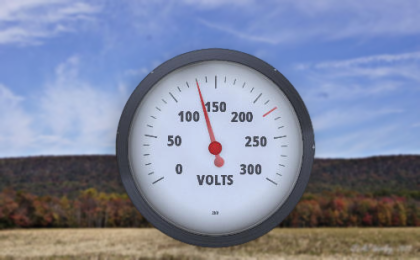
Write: 130 V
